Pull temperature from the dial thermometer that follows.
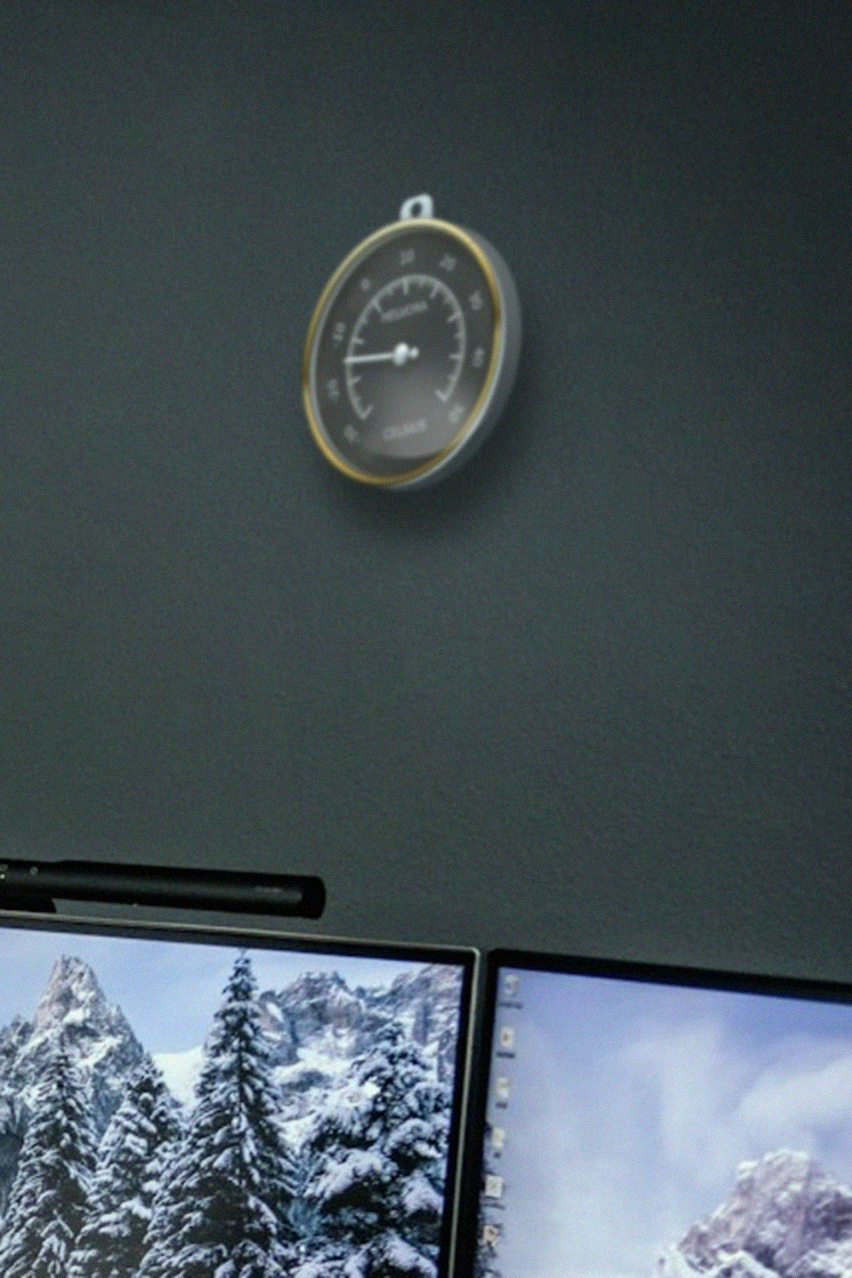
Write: -15 °C
